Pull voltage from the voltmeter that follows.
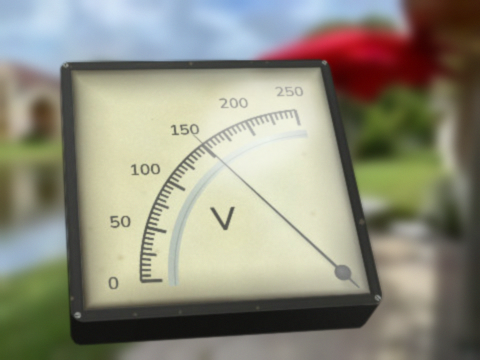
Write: 150 V
